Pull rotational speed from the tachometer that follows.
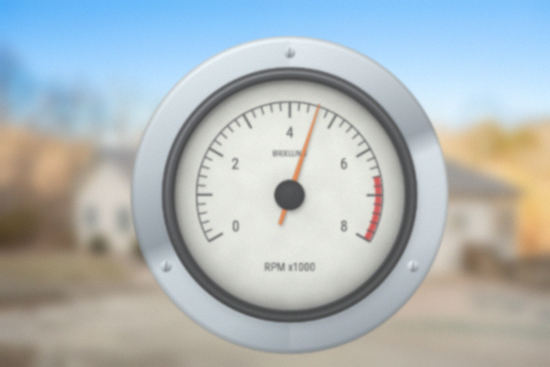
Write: 4600 rpm
